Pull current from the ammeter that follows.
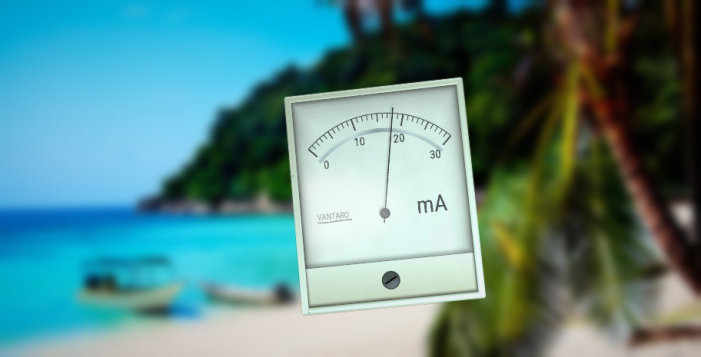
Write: 18 mA
